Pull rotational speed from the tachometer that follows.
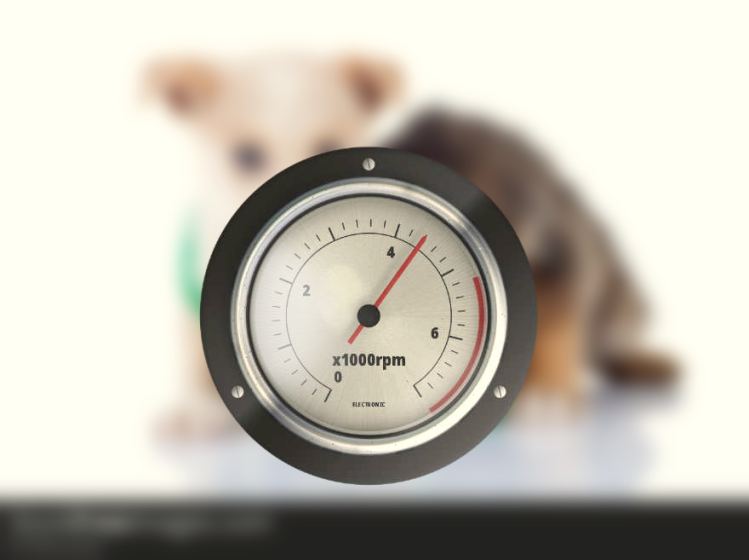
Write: 4400 rpm
